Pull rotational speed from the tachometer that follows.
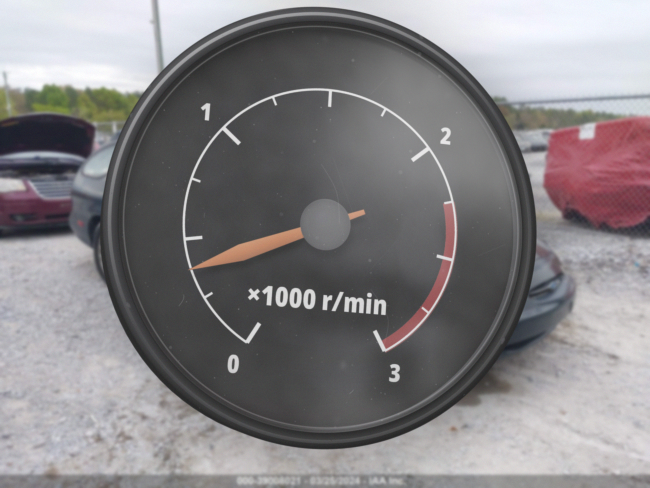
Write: 375 rpm
